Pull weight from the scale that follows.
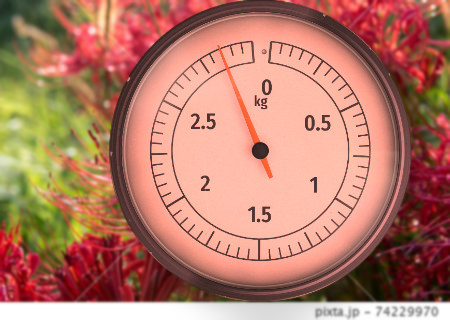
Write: 2.85 kg
